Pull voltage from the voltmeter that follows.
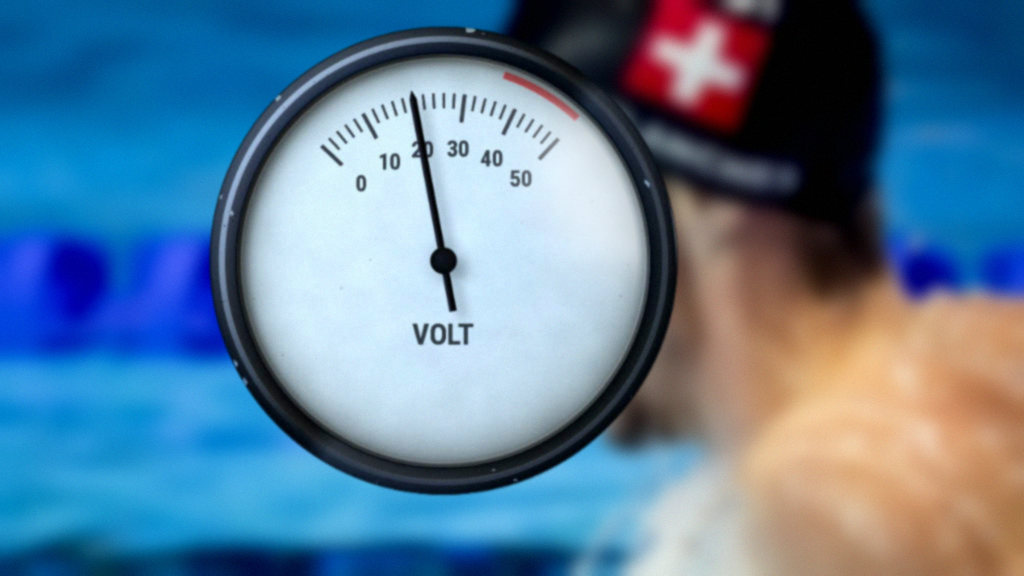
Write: 20 V
